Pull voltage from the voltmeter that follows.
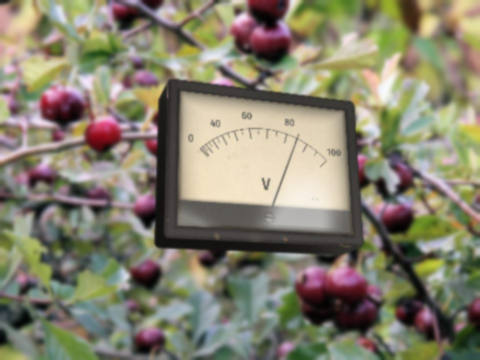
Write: 85 V
